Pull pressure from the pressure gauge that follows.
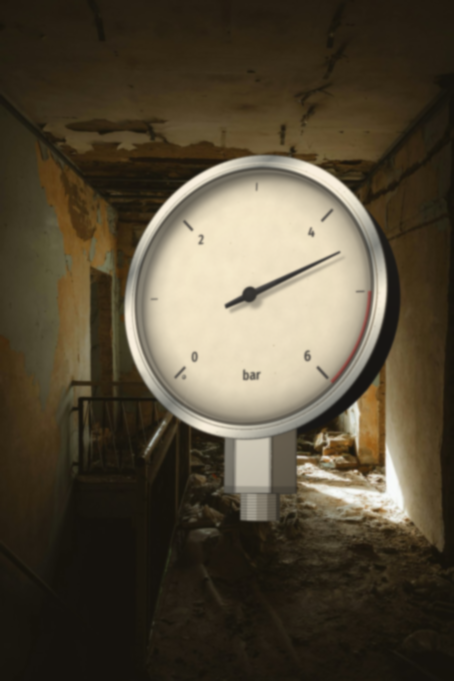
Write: 4.5 bar
